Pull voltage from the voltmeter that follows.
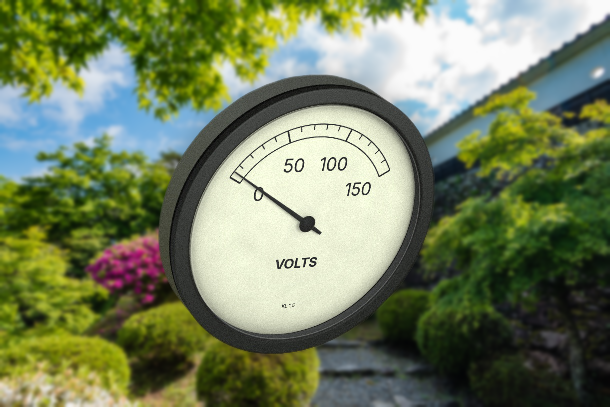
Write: 5 V
